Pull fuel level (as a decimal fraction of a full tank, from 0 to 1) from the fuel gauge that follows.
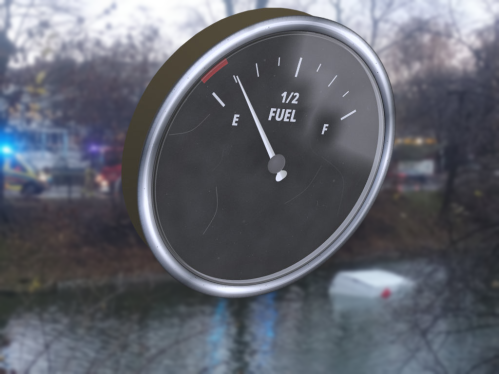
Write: 0.125
